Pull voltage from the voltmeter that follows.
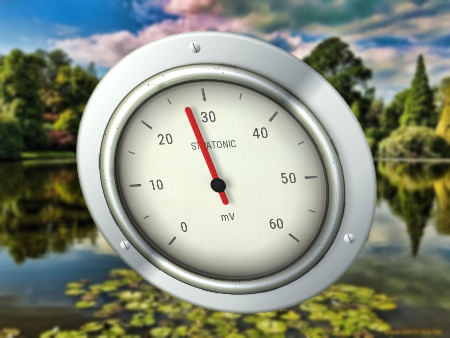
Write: 27.5 mV
